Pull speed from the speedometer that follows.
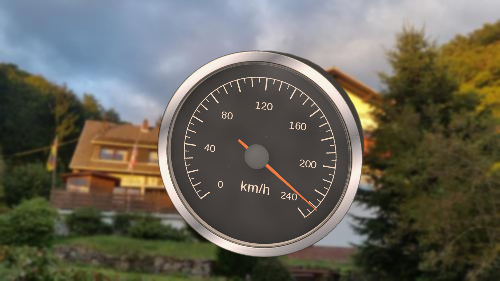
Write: 230 km/h
